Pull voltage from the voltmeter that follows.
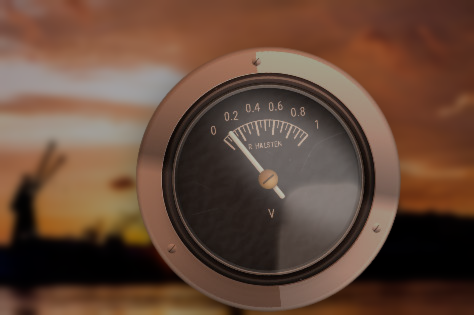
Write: 0.1 V
